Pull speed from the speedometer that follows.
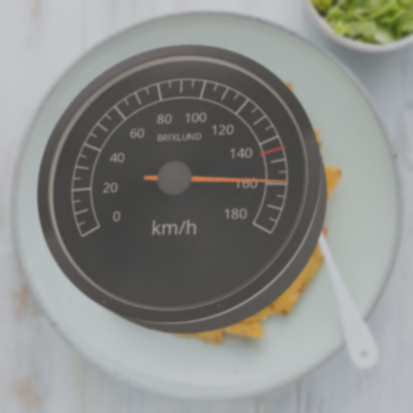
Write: 160 km/h
